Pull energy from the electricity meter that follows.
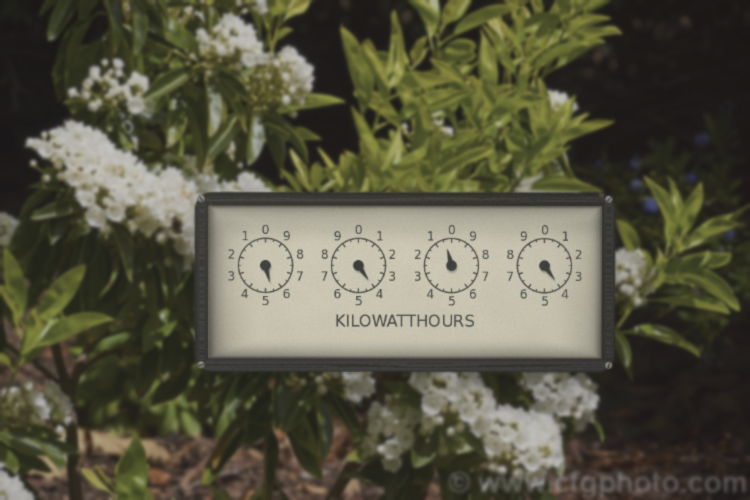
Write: 5404 kWh
